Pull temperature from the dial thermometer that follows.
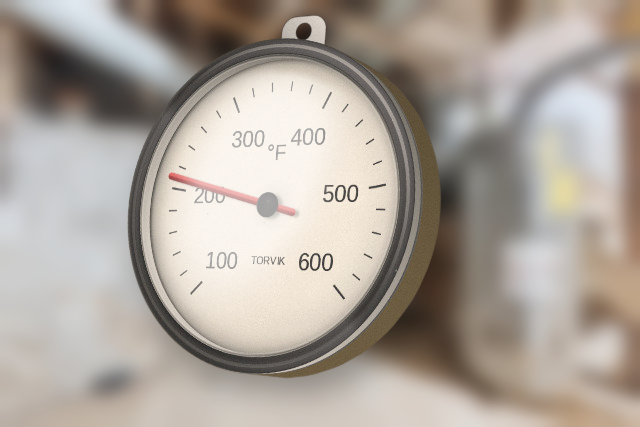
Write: 210 °F
